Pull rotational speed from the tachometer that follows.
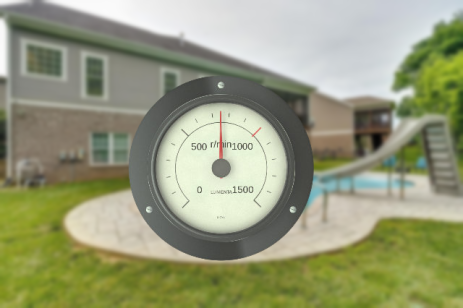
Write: 750 rpm
